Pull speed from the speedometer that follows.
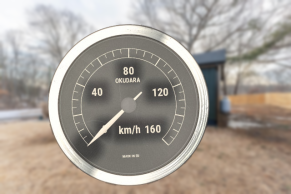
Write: 0 km/h
